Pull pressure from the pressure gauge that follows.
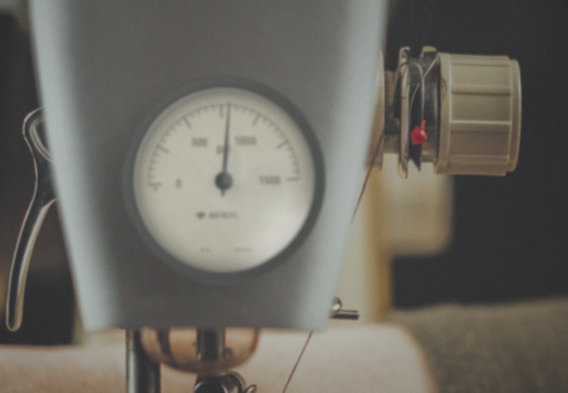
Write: 800 psi
